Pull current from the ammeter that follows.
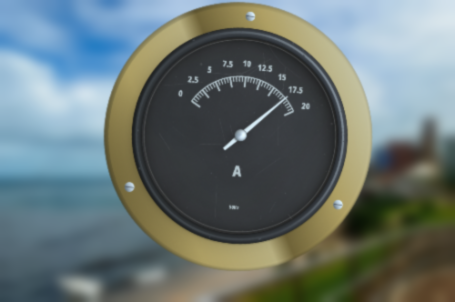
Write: 17.5 A
